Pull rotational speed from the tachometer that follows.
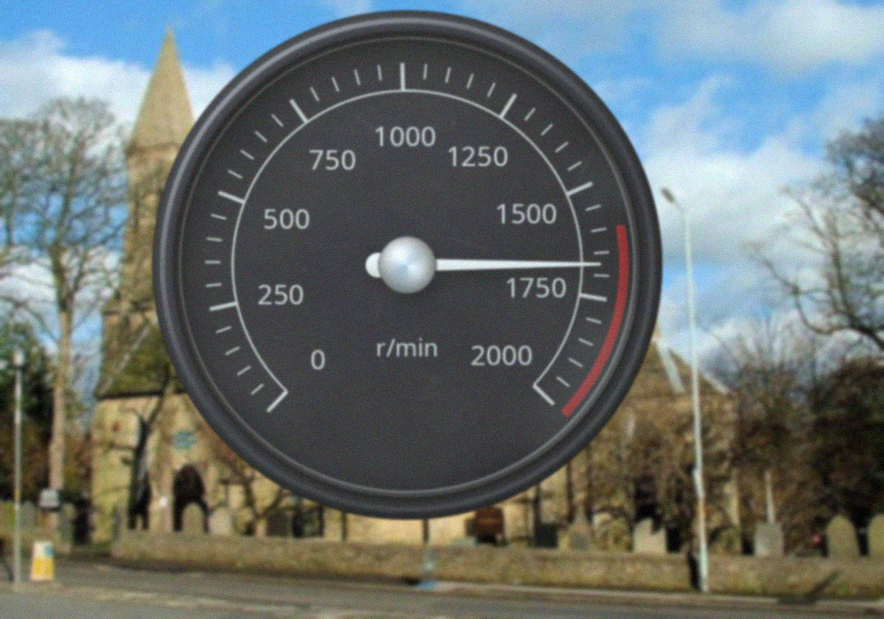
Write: 1675 rpm
